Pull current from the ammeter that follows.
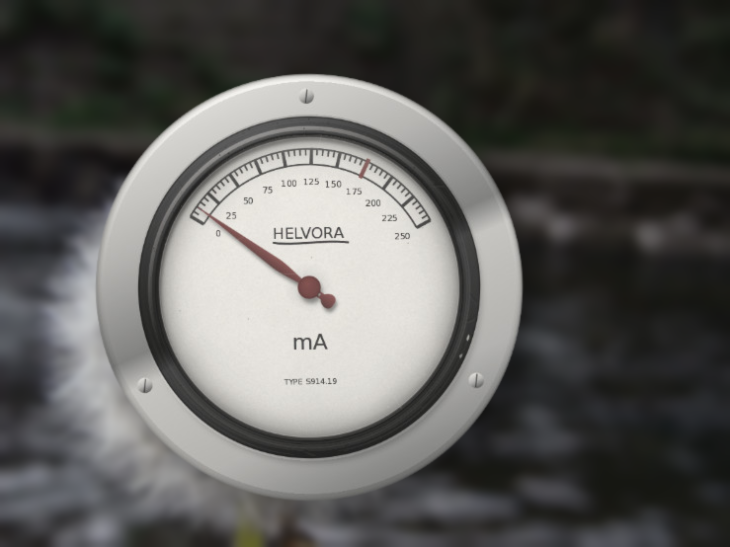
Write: 10 mA
